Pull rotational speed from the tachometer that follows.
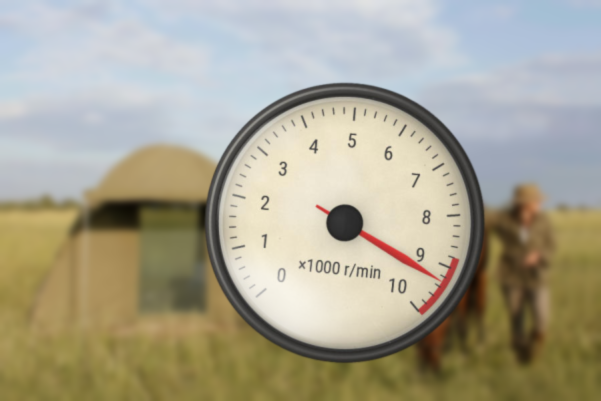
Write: 9300 rpm
